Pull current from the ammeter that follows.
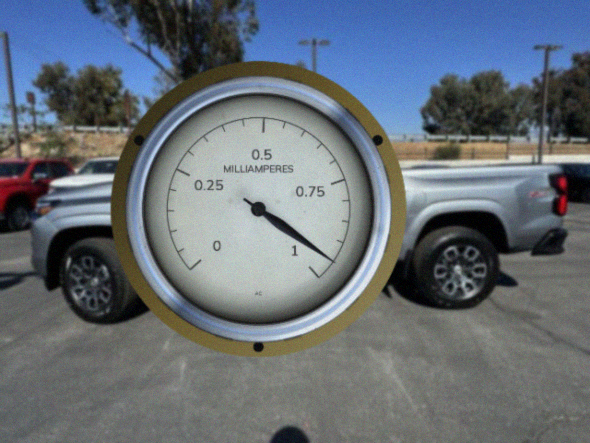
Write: 0.95 mA
